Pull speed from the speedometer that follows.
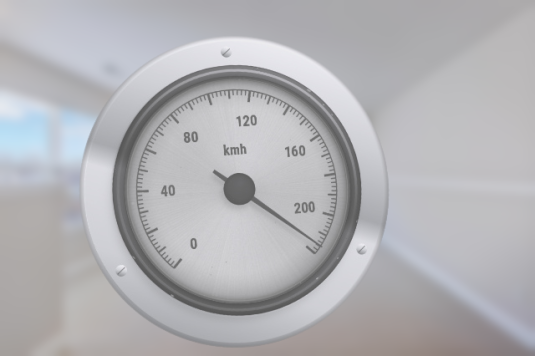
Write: 216 km/h
